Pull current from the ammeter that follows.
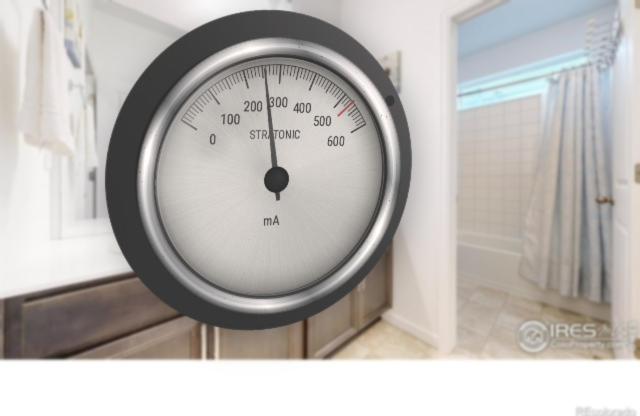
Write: 250 mA
